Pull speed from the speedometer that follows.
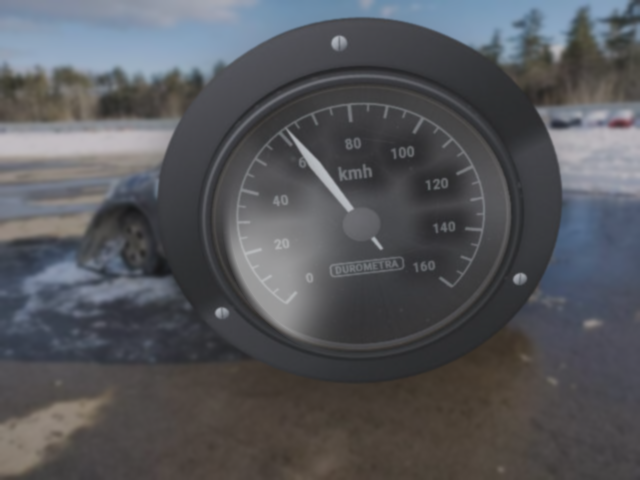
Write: 62.5 km/h
